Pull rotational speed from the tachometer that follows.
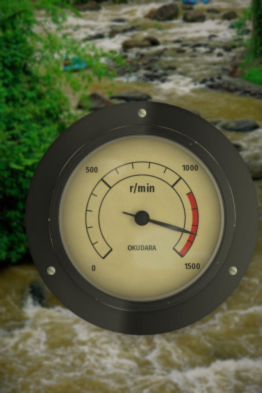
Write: 1350 rpm
